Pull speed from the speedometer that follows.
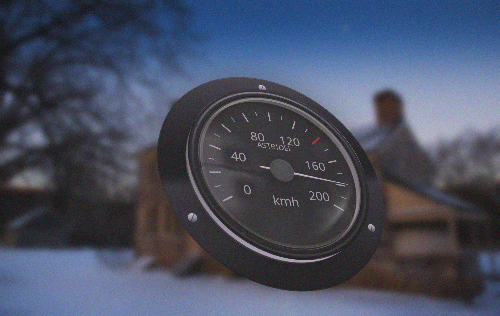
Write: 180 km/h
